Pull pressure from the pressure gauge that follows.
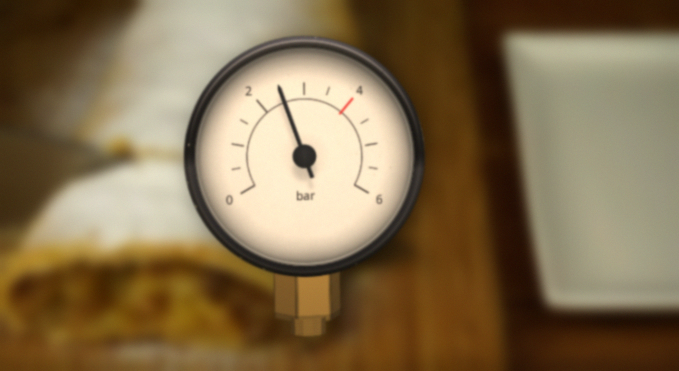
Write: 2.5 bar
